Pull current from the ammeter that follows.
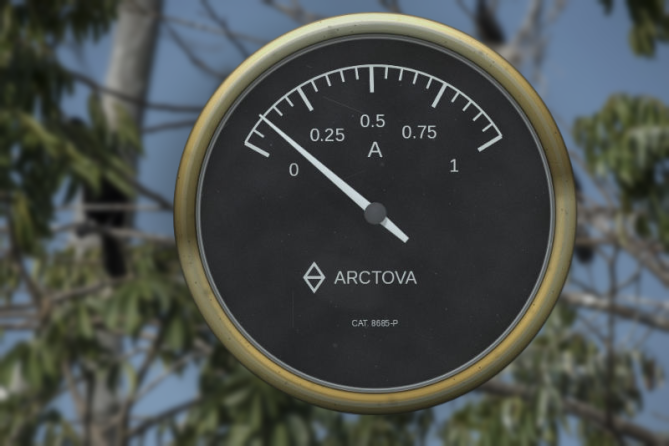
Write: 0.1 A
